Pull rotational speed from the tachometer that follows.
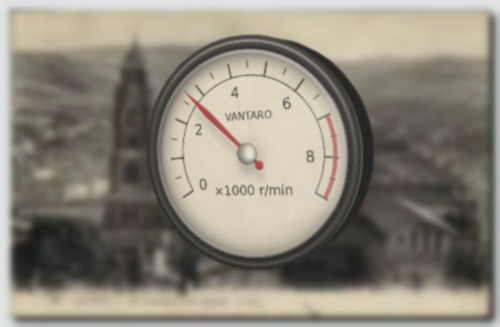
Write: 2750 rpm
